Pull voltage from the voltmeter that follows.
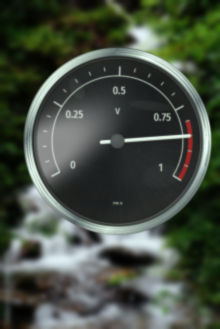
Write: 0.85 V
